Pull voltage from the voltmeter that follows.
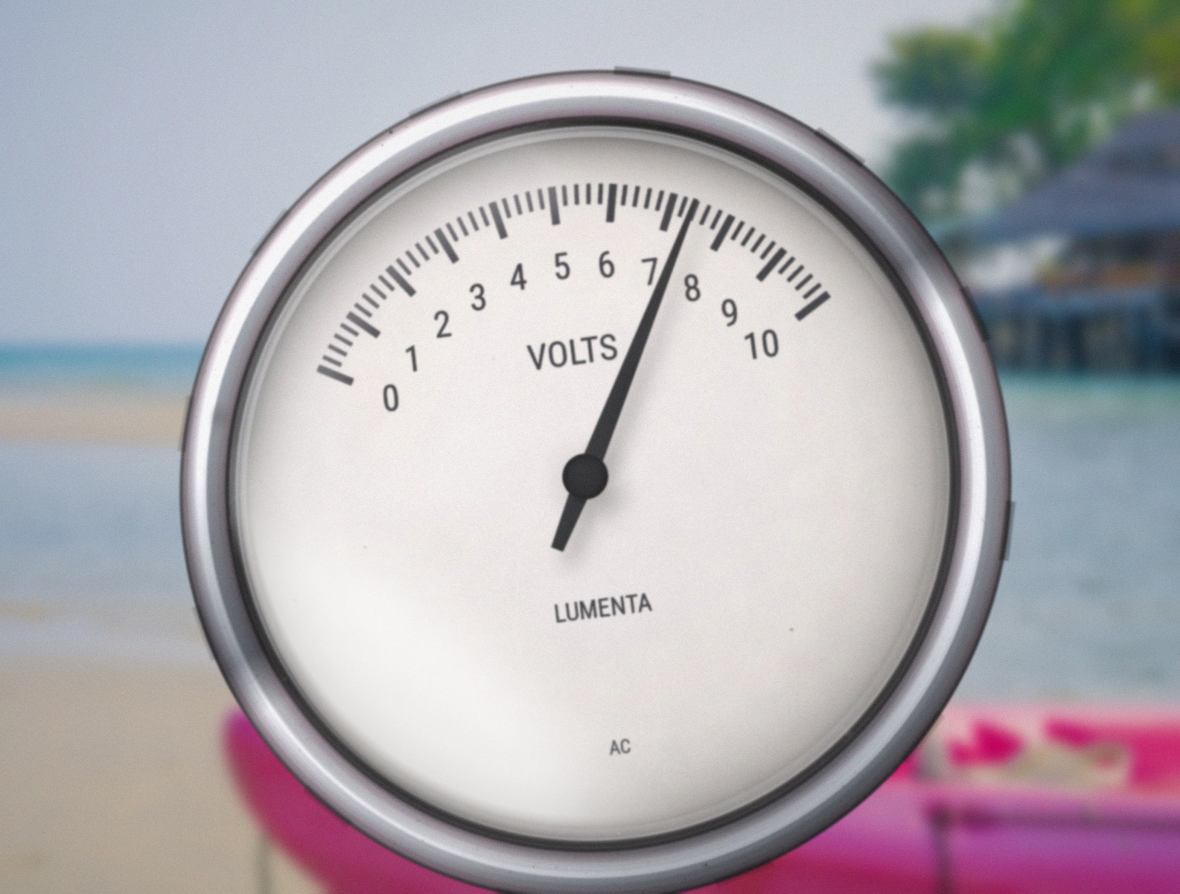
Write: 7.4 V
